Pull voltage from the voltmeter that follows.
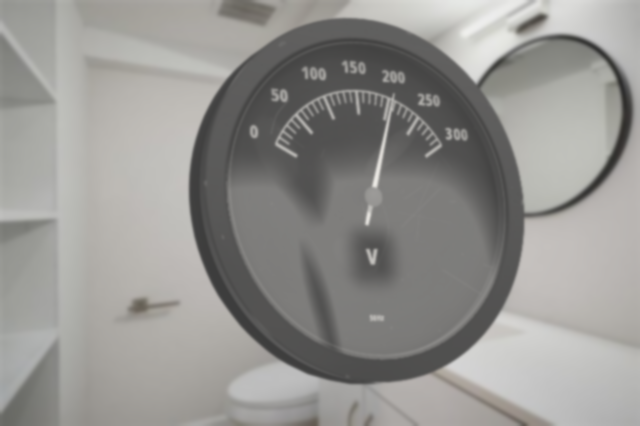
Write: 200 V
